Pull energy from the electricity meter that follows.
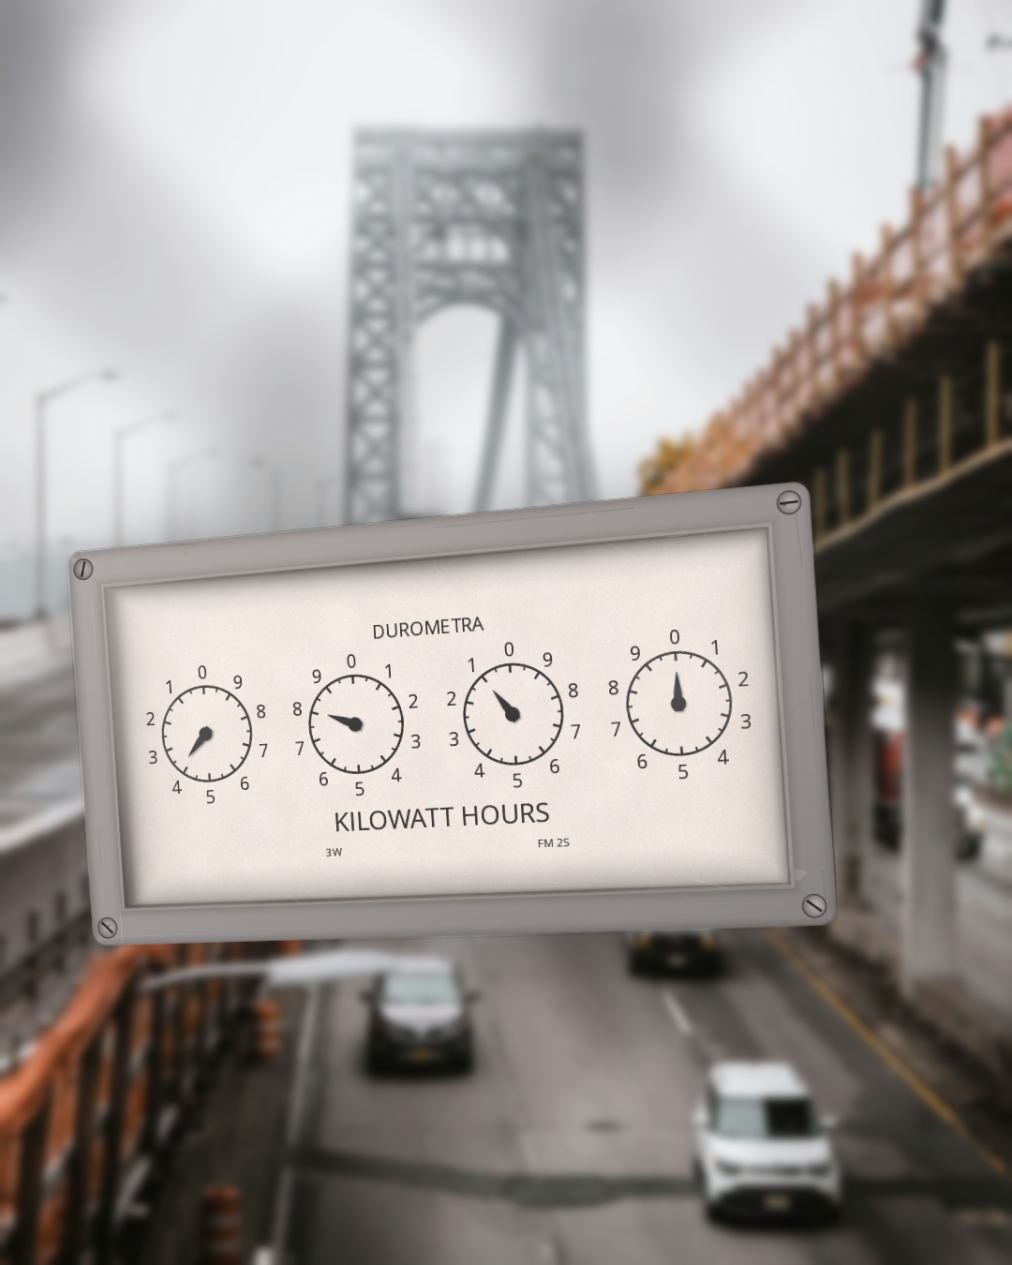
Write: 3810 kWh
